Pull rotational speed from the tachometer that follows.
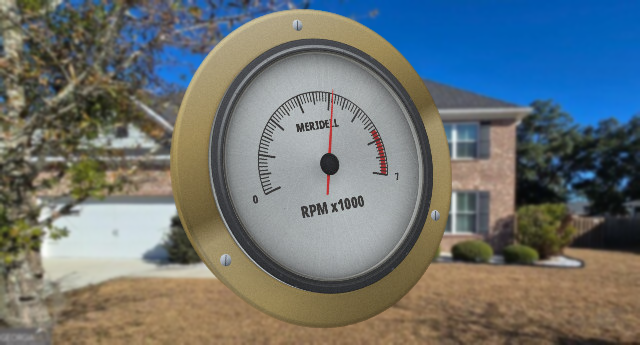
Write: 4000 rpm
